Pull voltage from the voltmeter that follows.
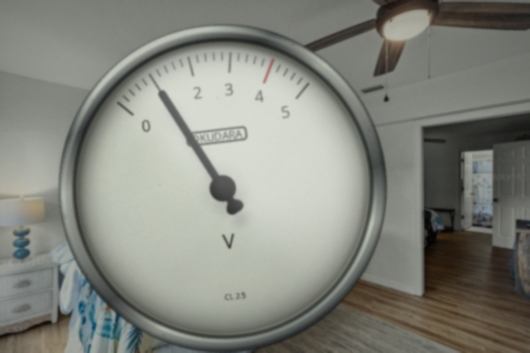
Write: 1 V
